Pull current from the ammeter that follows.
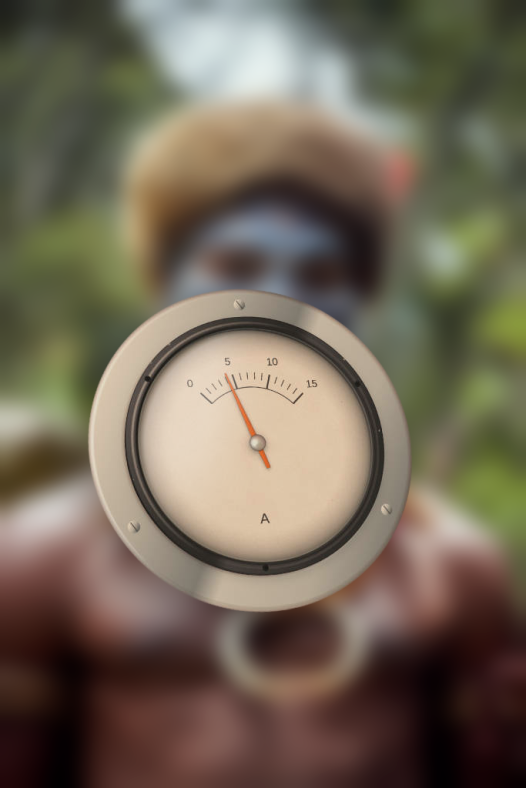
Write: 4 A
